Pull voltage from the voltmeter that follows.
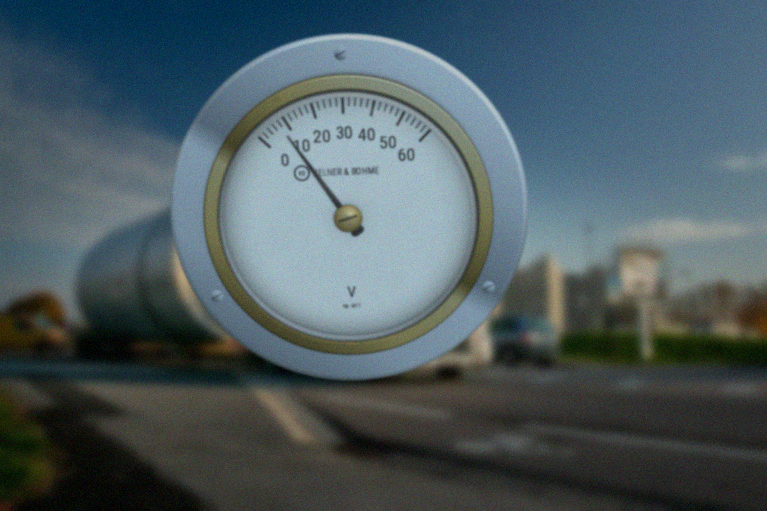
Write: 8 V
